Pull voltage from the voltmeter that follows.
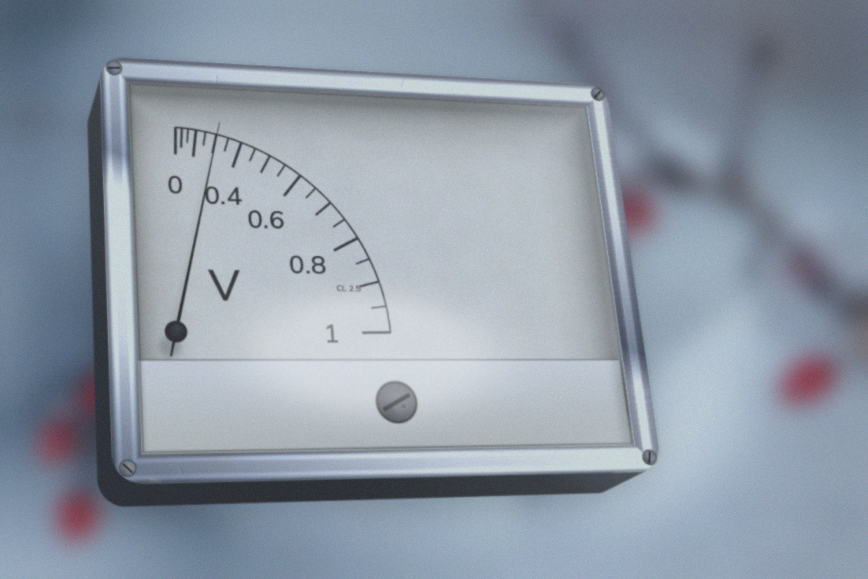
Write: 0.3 V
